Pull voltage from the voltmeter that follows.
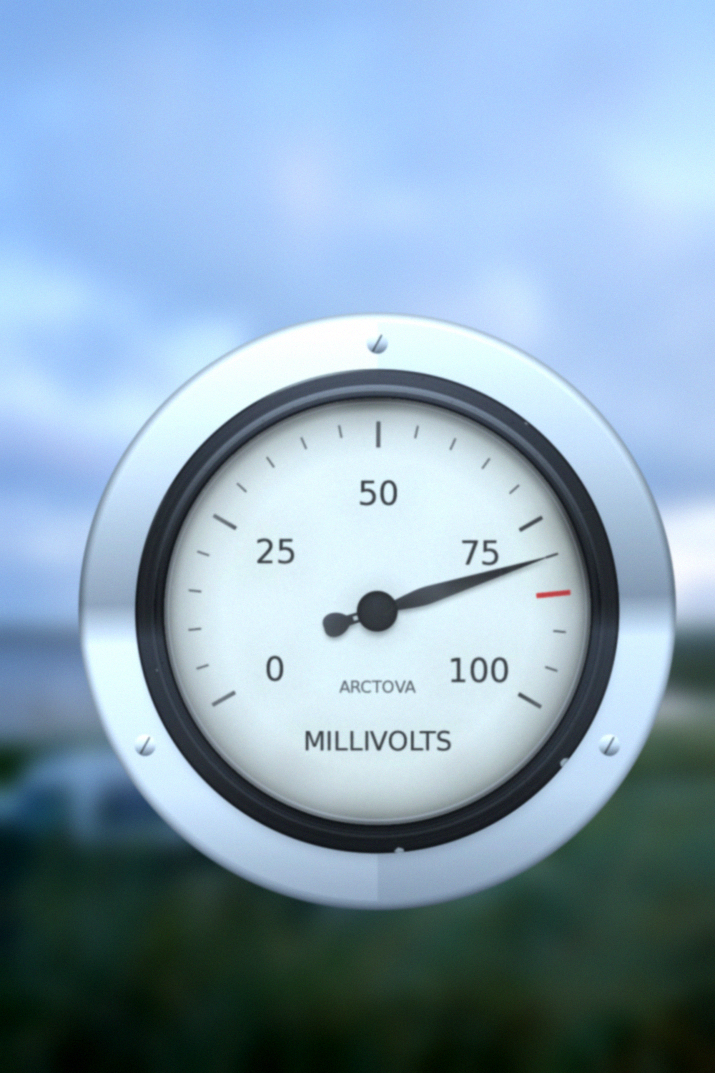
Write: 80 mV
